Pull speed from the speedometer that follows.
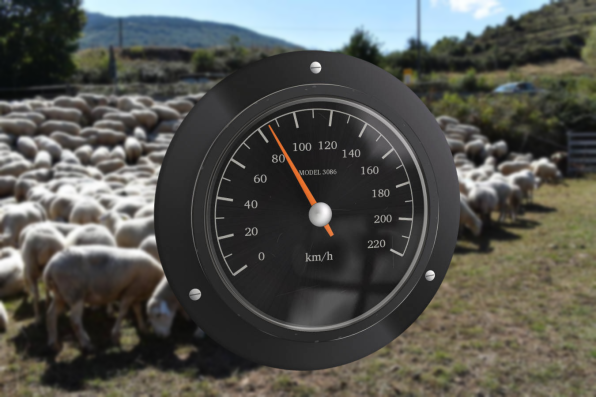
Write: 85 km/h
